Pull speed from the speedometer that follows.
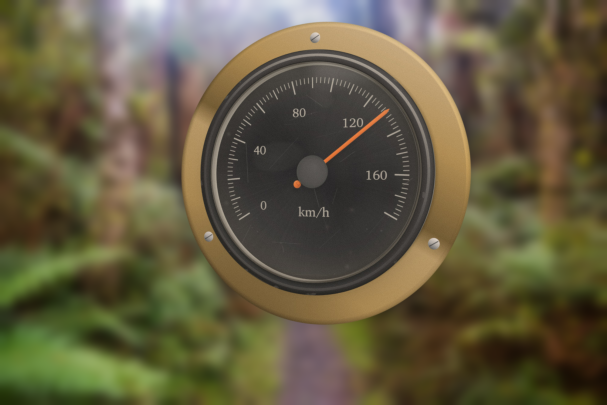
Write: 130 km/h
